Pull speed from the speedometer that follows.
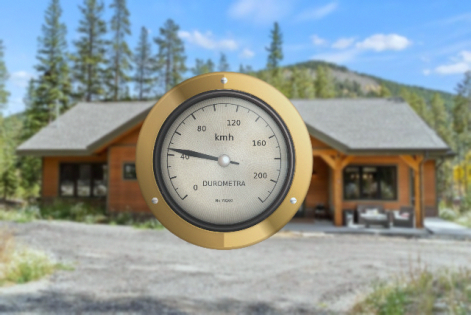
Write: 45 km/h
